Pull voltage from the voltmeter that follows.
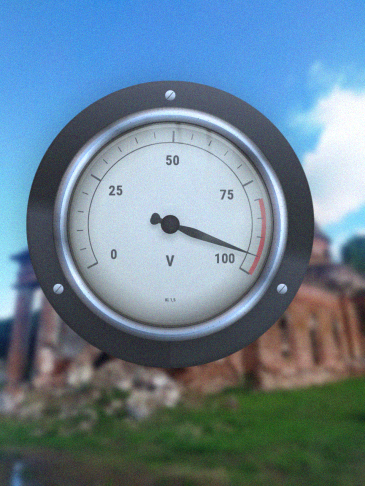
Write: 95 V
